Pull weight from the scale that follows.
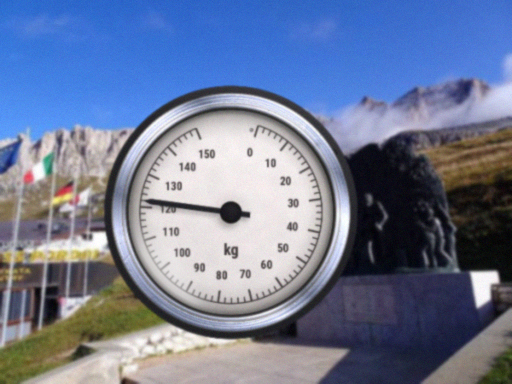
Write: 122 kg
